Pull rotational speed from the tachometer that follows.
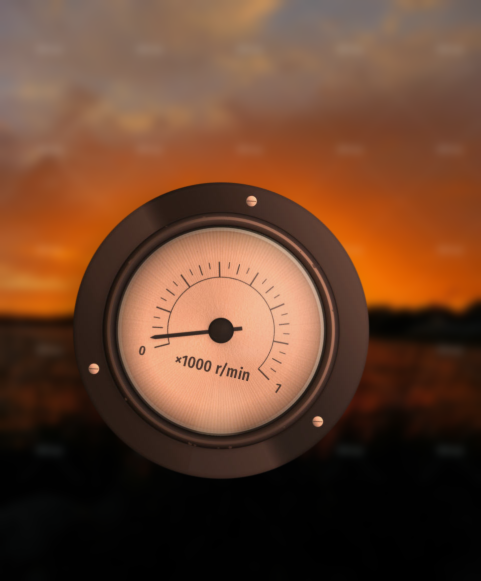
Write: 250 rpm
